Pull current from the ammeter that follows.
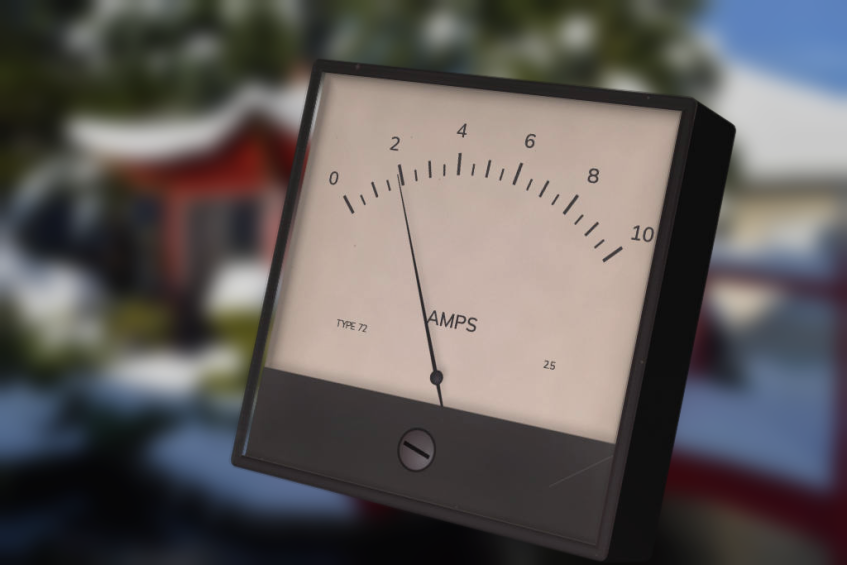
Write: 2 A
